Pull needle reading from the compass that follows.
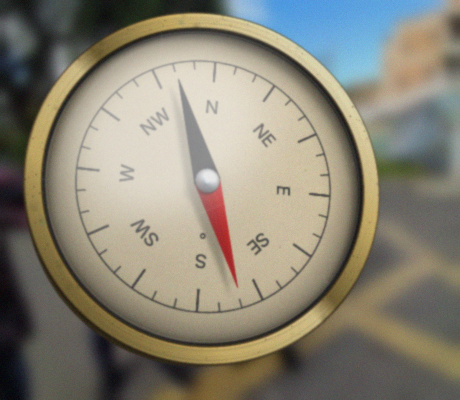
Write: 160 °
